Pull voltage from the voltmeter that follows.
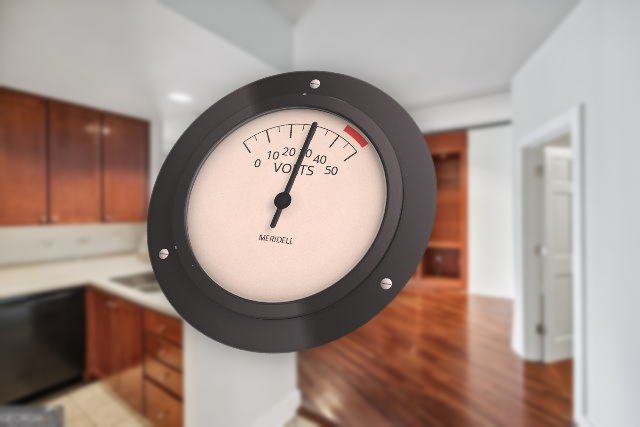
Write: 30 V
